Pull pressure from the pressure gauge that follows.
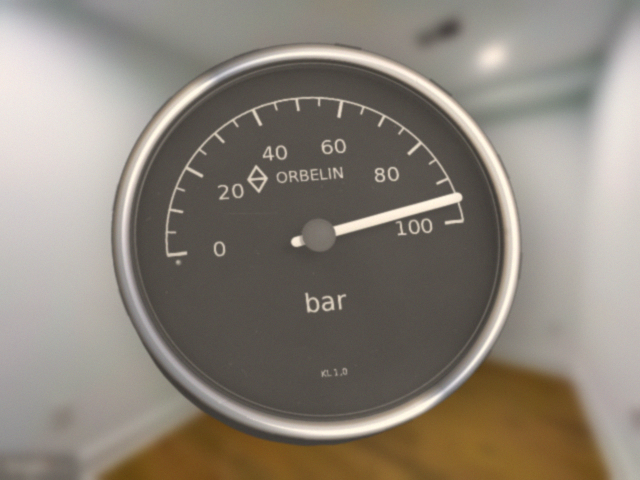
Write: 95 bar
